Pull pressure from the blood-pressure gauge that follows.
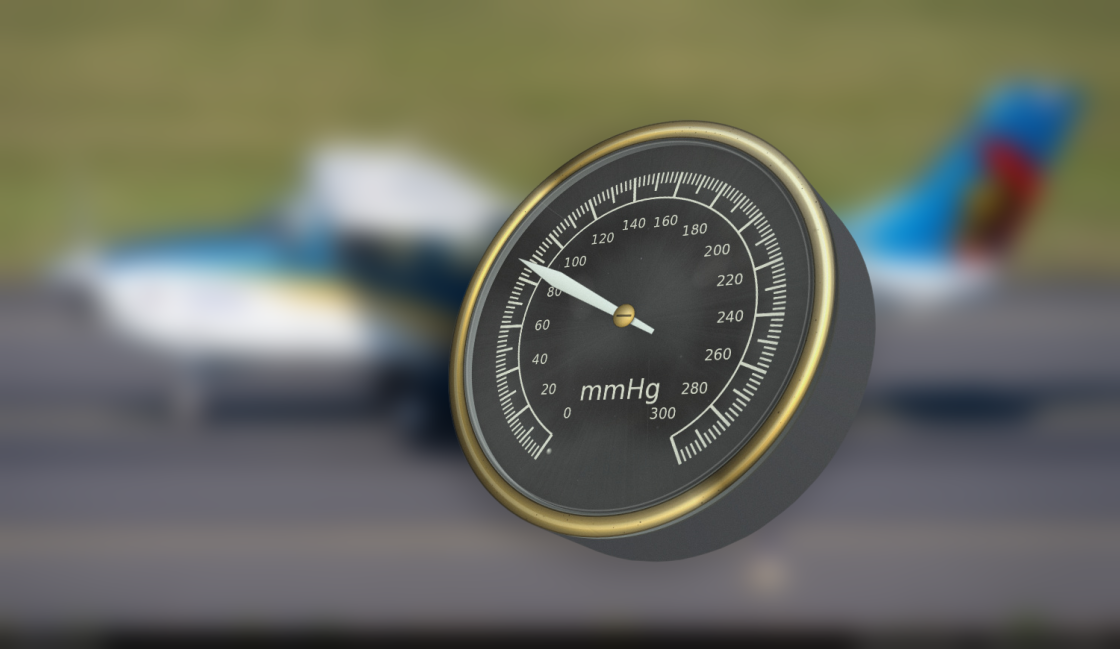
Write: 86 mmHg
